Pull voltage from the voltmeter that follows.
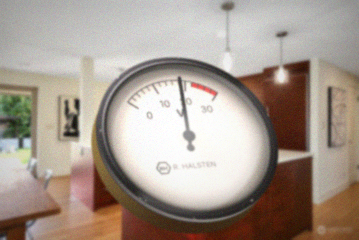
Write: 18 V
